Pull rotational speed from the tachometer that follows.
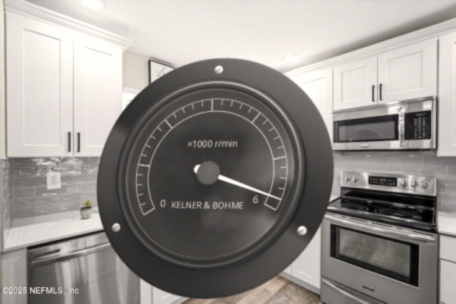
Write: 5800 rpm
